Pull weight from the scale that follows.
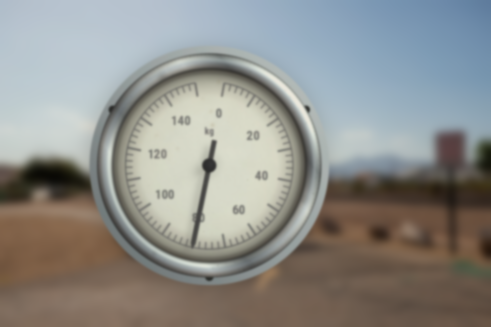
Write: 80 kg
